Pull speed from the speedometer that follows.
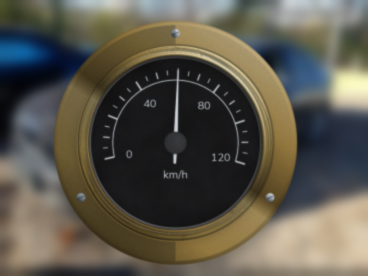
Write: 60 km/h
